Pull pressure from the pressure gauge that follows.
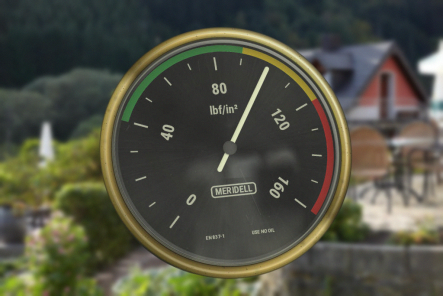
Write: 100 psi
